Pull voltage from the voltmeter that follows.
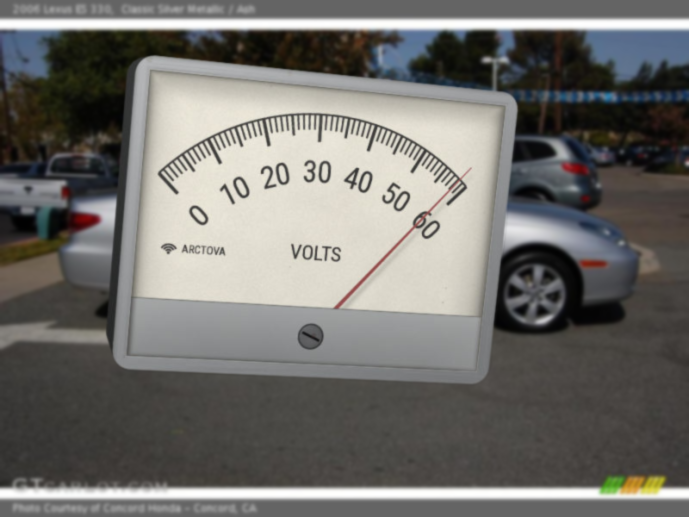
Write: 58 V
